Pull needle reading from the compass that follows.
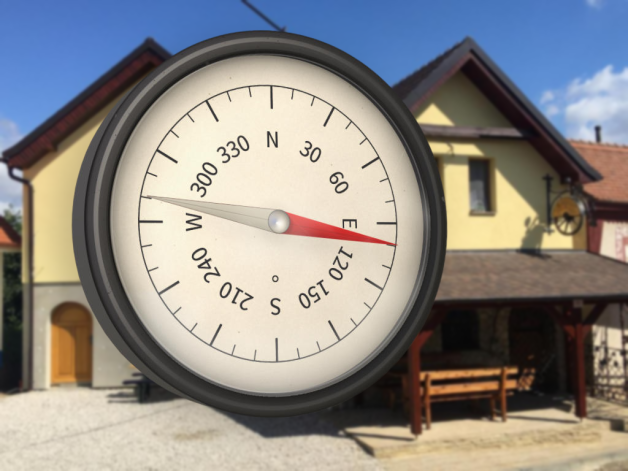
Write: 100 °
